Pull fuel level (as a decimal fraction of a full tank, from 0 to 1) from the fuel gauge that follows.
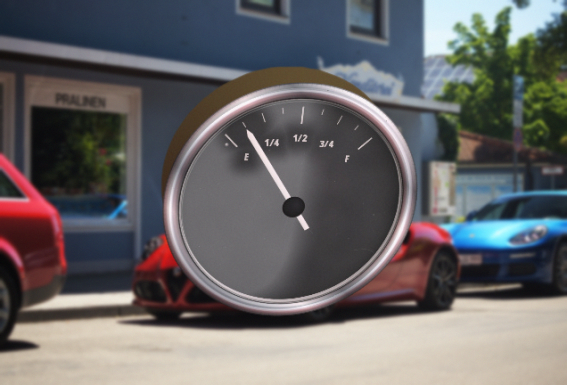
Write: 0.125
